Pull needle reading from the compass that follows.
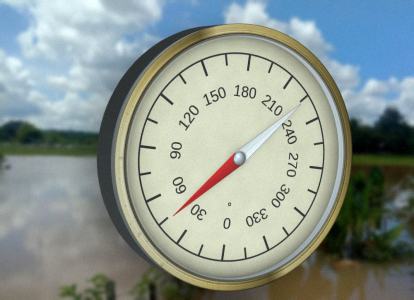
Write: 45 °
